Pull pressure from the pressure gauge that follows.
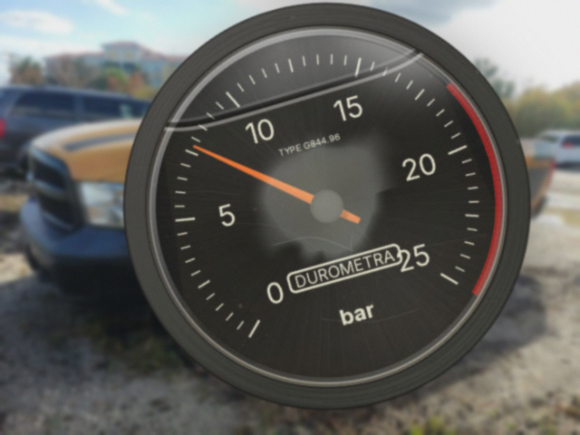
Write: 7.75 bar
